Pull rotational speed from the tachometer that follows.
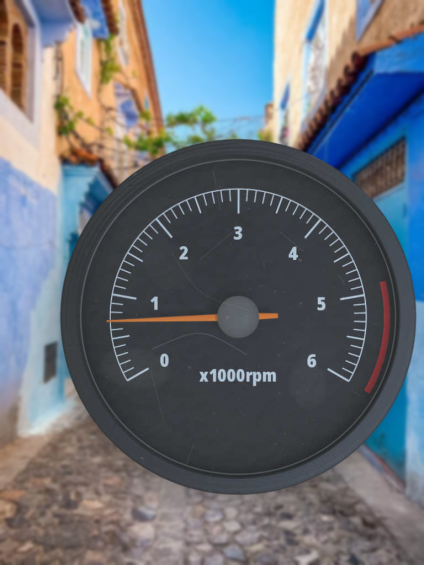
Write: 700 rpm
